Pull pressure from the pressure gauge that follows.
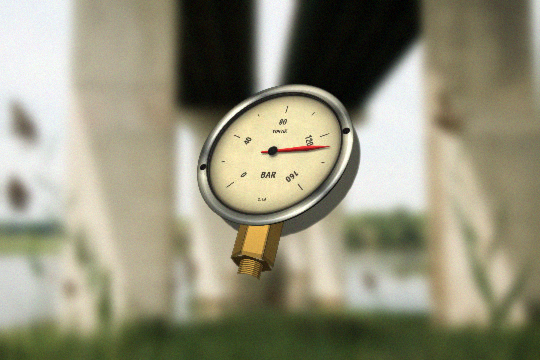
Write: 130 bar
